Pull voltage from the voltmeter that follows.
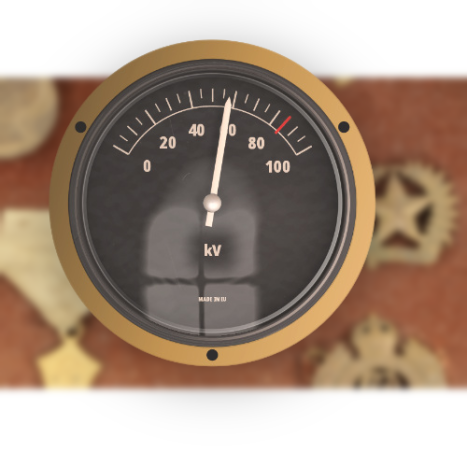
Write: 57.5 kV
